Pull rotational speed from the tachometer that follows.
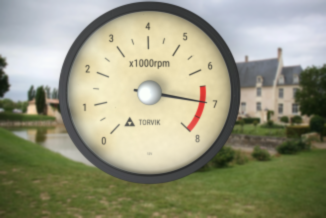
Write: 7000 rpm
